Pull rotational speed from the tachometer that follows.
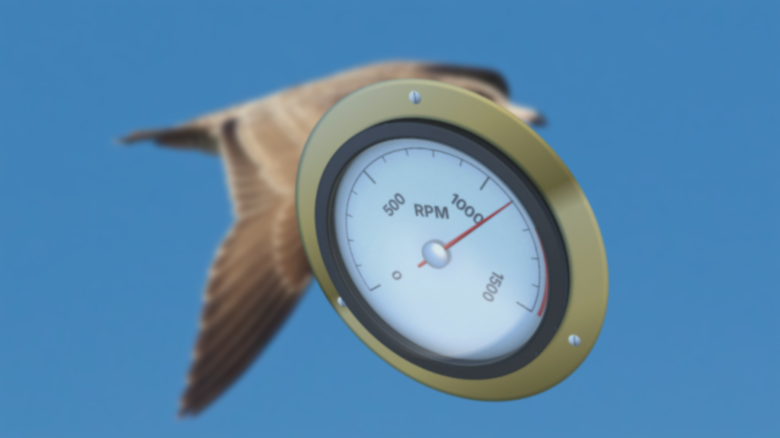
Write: 1100 rpm
